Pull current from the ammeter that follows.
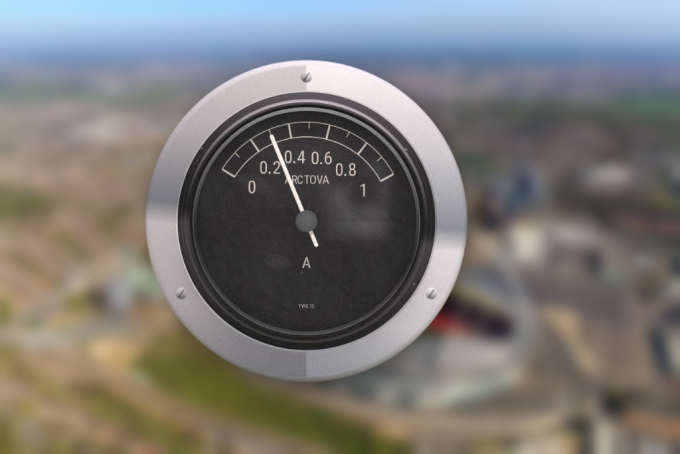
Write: 0.3 A
